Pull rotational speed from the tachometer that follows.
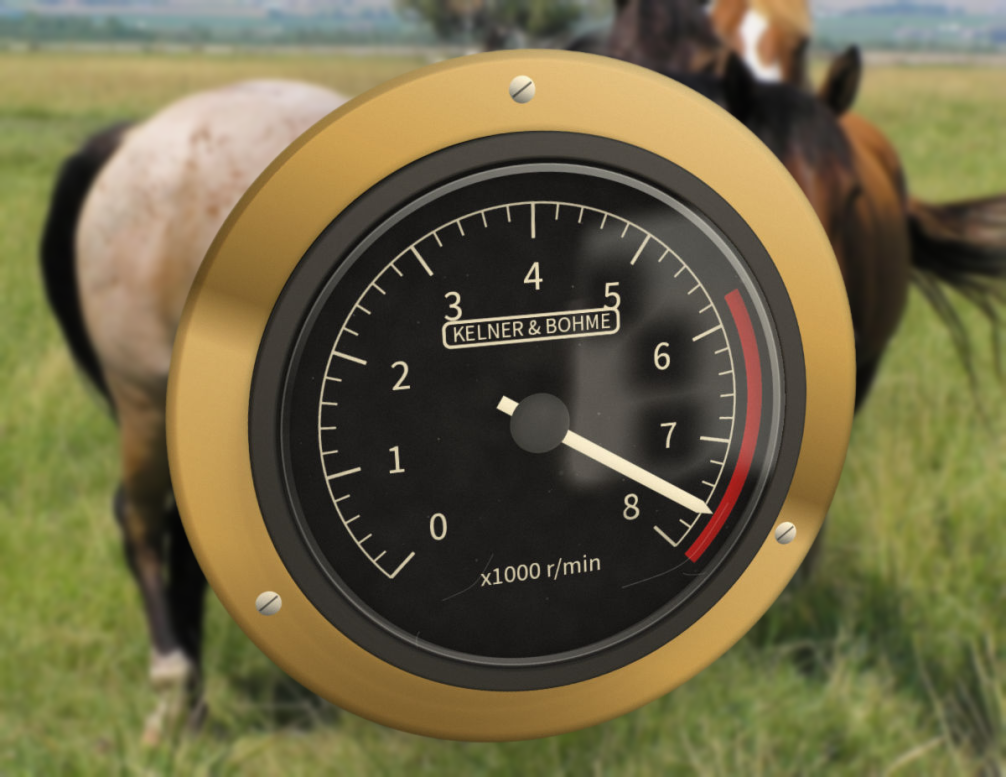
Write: 7600 rpm
